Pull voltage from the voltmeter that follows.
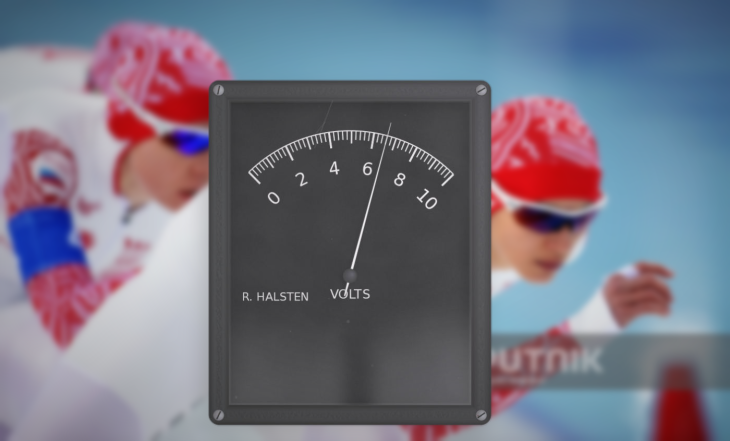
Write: 6.6 V
